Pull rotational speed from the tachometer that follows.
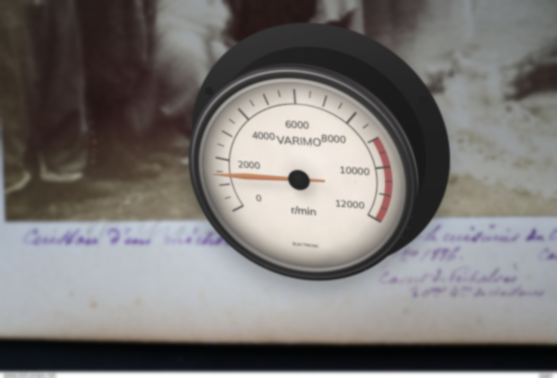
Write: 1500 rpm
